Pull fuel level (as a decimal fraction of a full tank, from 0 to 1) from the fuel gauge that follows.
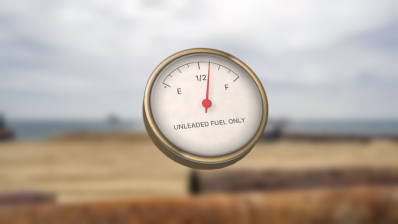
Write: 0.625
